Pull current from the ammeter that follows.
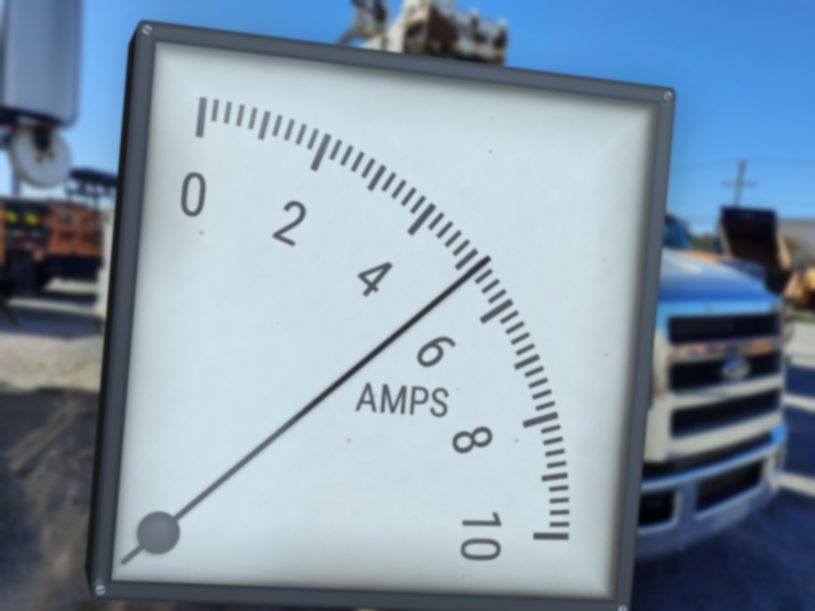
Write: 5.2 A
